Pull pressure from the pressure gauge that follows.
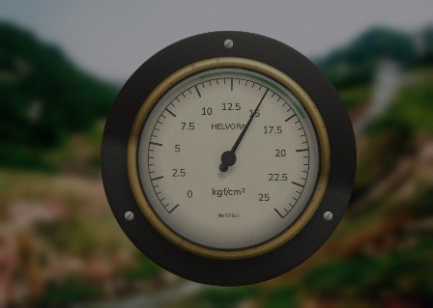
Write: 15 kg/cm²
